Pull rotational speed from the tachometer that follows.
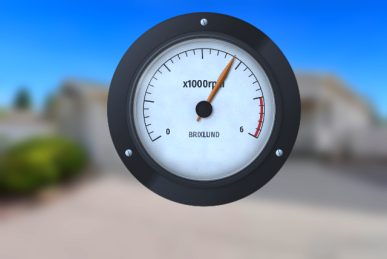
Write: 3800 rpm
